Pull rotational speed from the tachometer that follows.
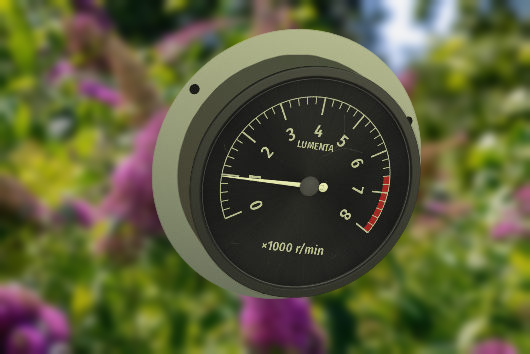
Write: 1000 rpm
